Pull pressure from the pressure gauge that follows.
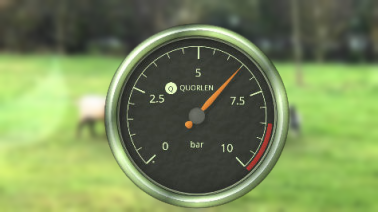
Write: 6.5 bar
